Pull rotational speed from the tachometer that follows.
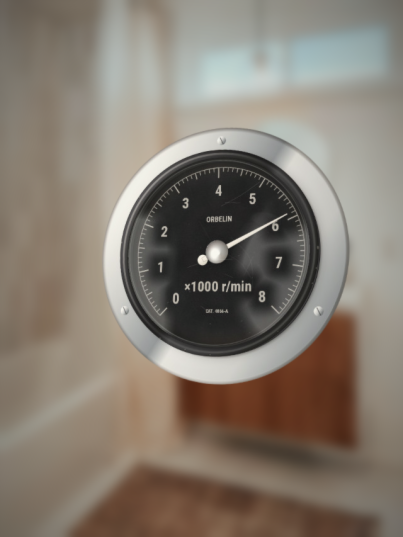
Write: 5900 rpm
